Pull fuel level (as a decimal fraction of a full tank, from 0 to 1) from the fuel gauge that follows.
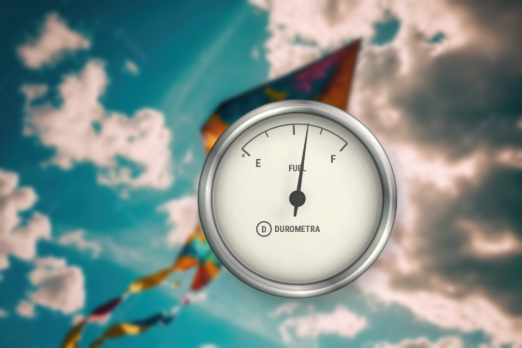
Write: 0.625
